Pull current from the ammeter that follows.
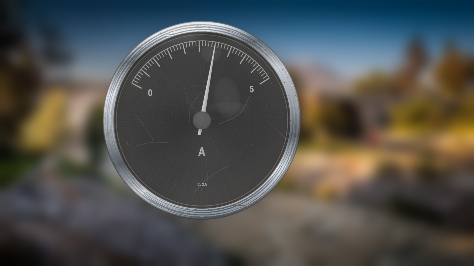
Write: 3 A
